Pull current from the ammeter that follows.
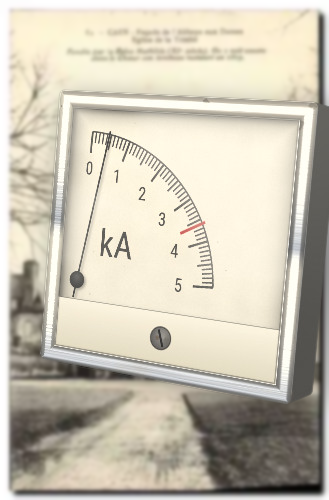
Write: 0.5 kA
